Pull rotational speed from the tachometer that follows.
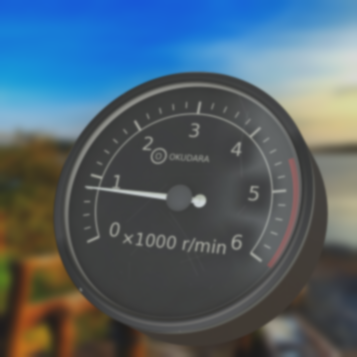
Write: 800 rpm
